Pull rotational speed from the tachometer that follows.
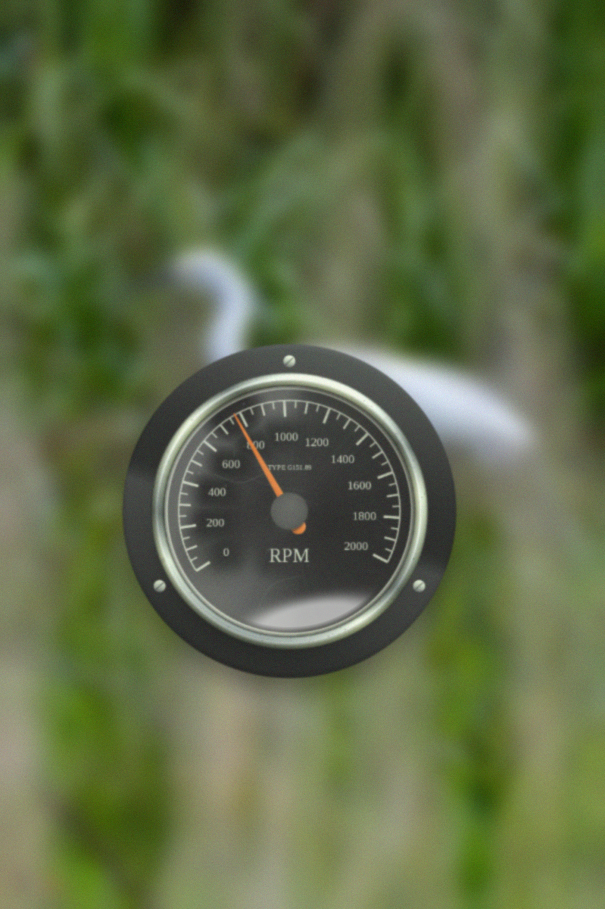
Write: 775 rpm
